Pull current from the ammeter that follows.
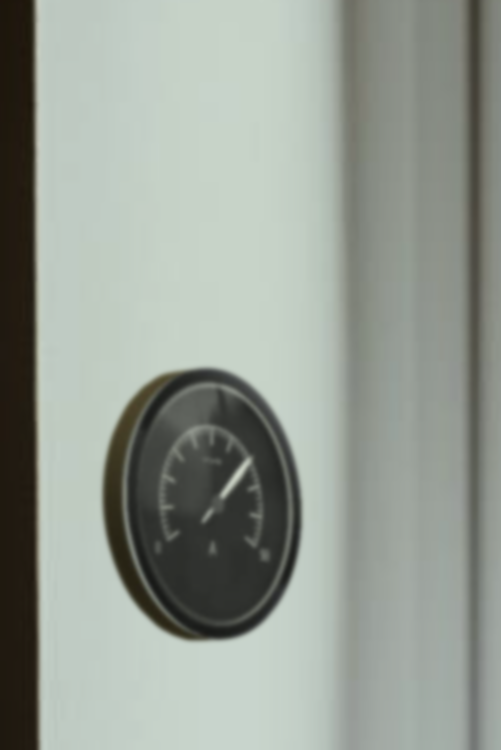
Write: 35 A
